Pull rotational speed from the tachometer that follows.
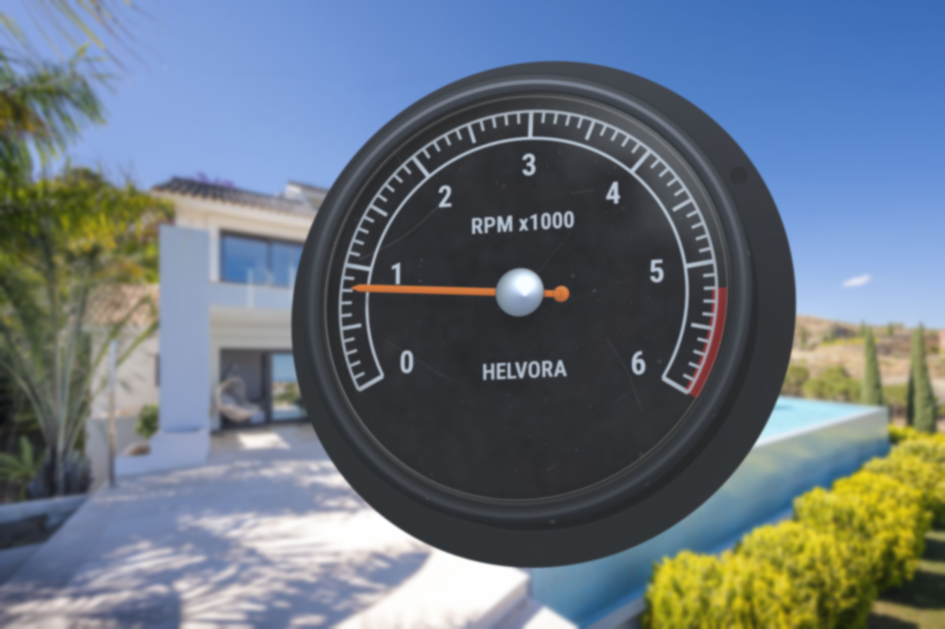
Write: 800 rpm
